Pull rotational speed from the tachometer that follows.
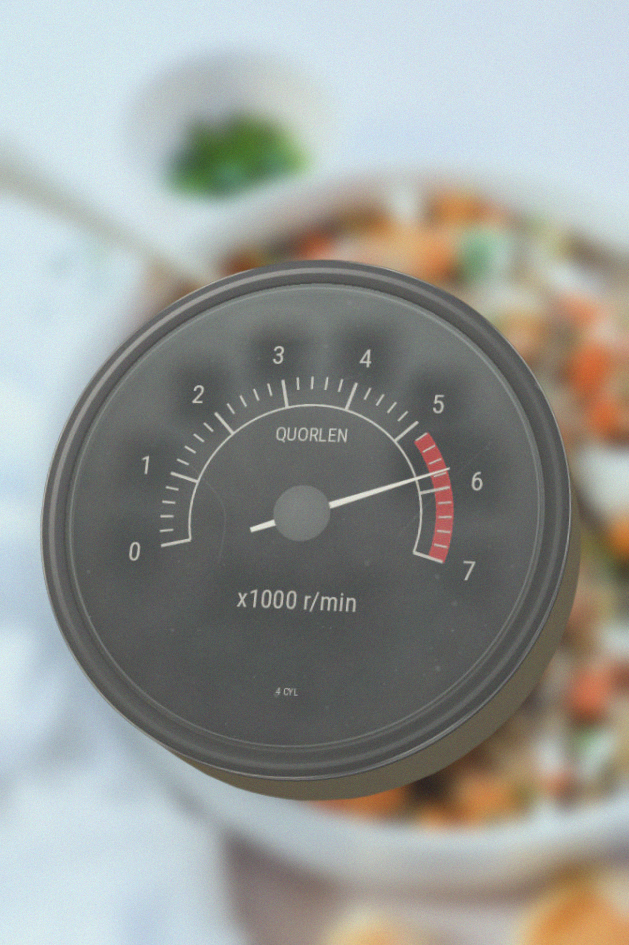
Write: 5800 rpm
